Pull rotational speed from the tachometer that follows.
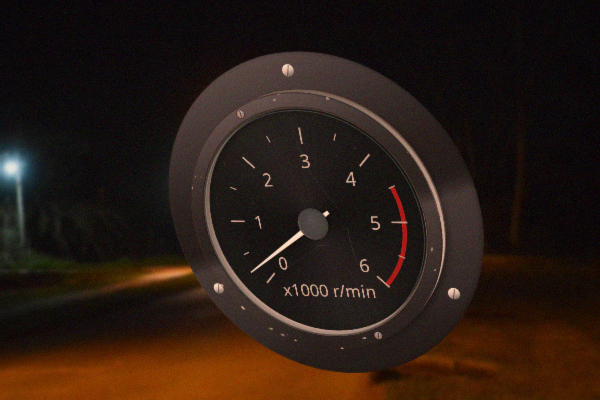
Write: 250 rpm
